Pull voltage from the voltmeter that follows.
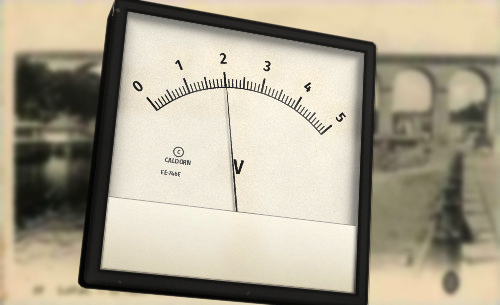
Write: 2 V
